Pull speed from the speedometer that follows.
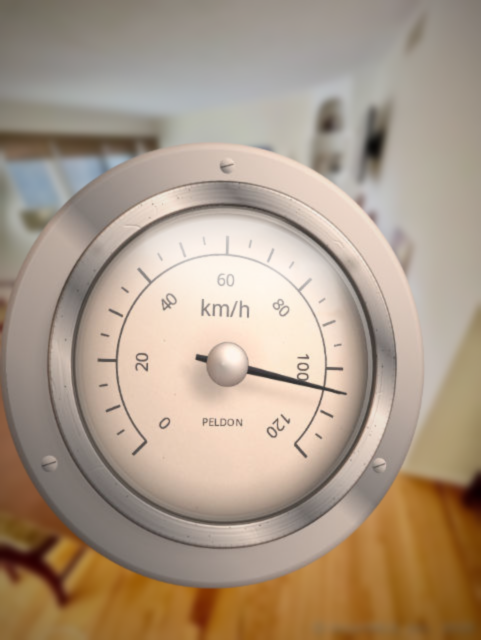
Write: 105 km/h
